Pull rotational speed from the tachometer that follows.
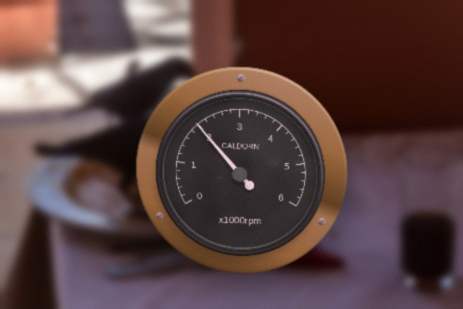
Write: 2000 rpm
